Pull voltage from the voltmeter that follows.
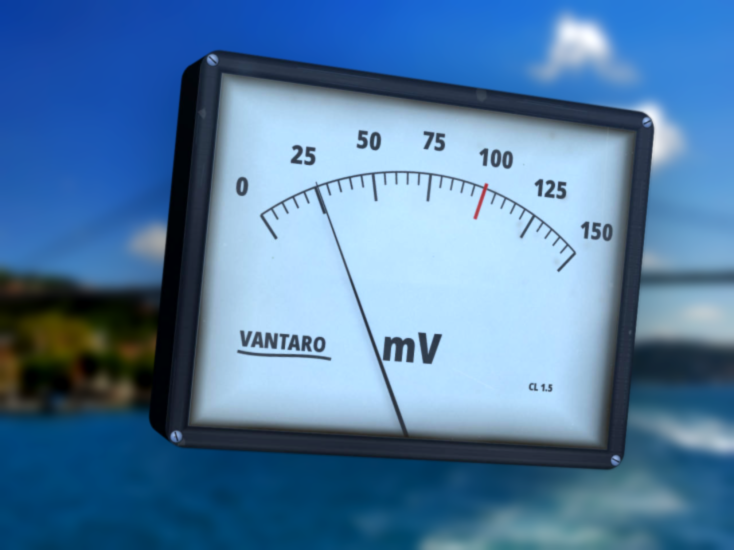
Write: 25 mV
